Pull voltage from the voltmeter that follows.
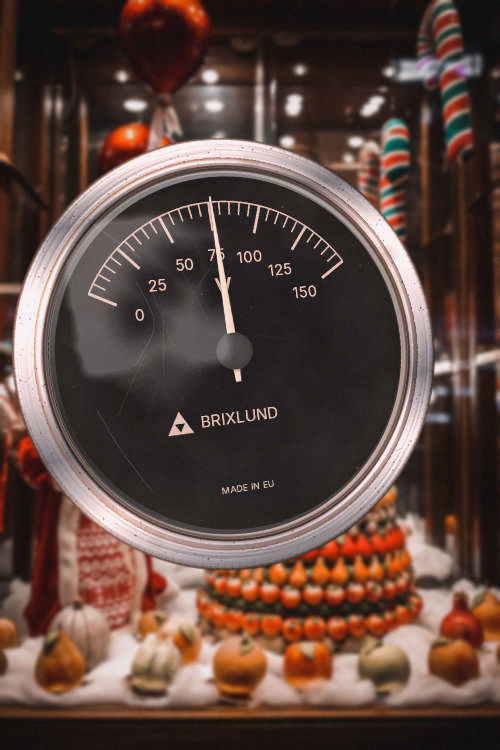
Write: 75 V
